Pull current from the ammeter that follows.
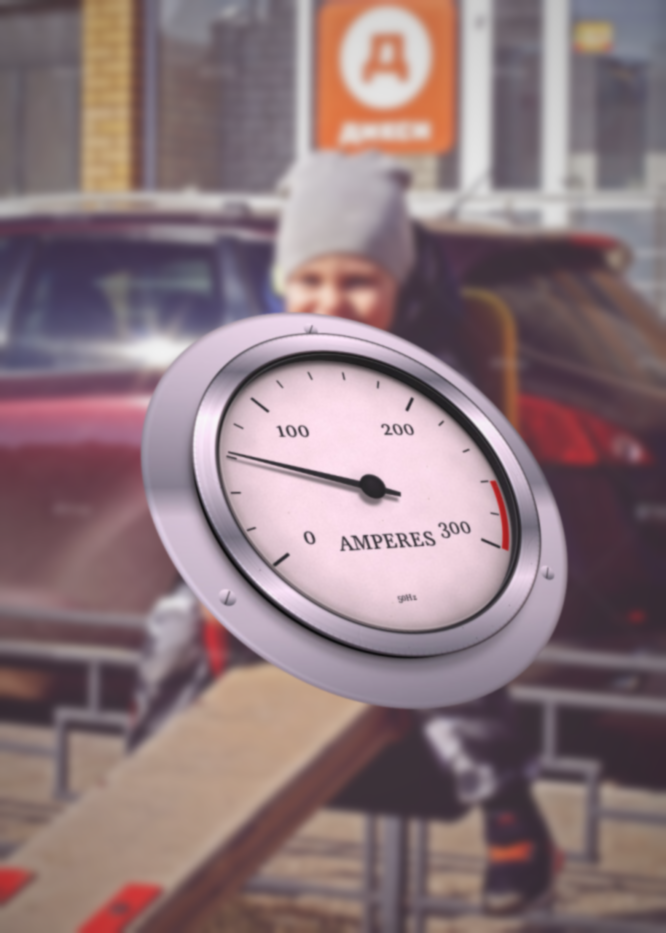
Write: 60 A
